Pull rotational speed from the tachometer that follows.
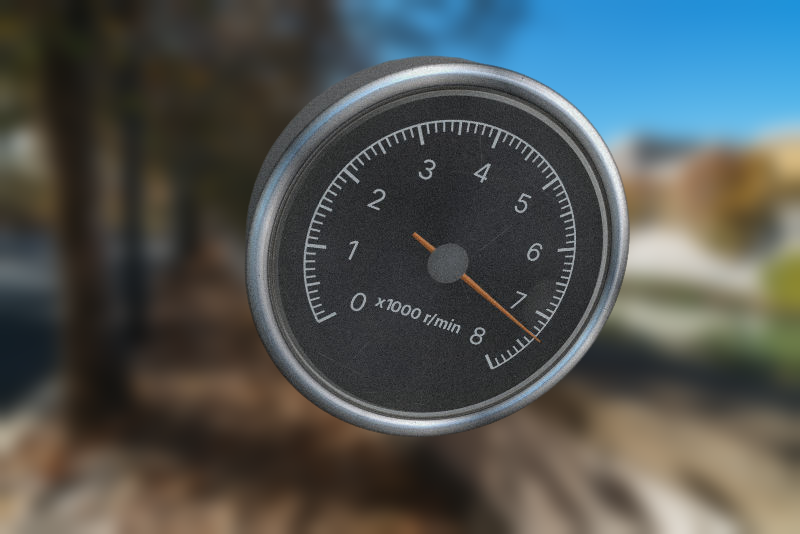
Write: 7300 rpm
